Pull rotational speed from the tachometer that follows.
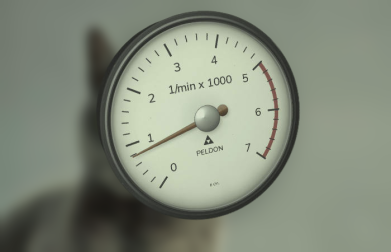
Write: 800 rpm
